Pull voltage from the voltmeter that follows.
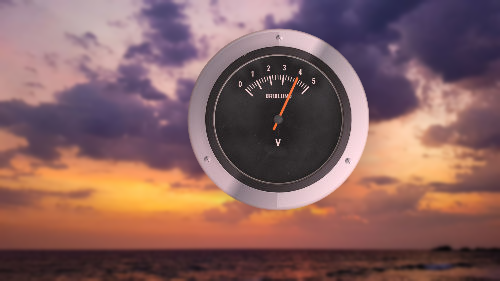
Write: 4 V
